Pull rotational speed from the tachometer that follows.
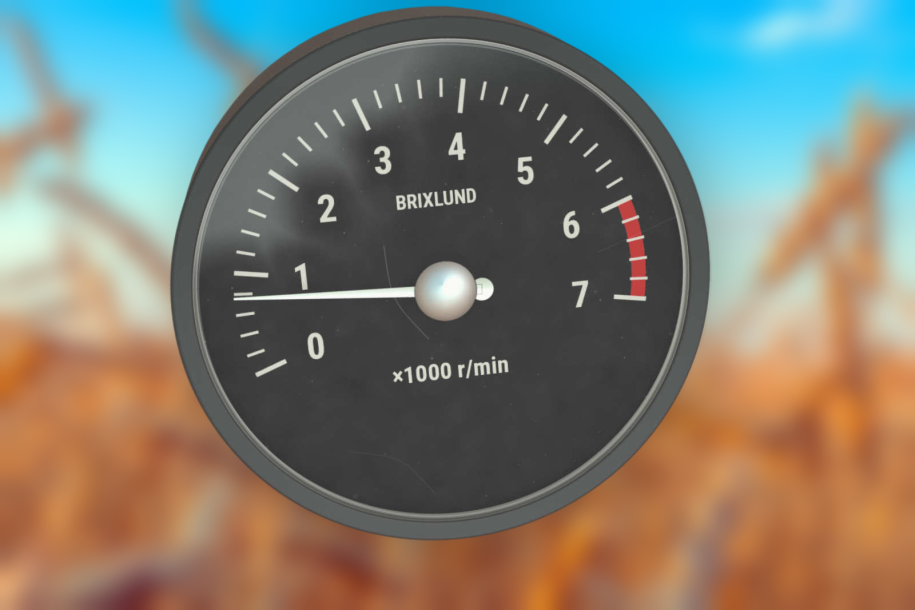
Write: 800 rpm
